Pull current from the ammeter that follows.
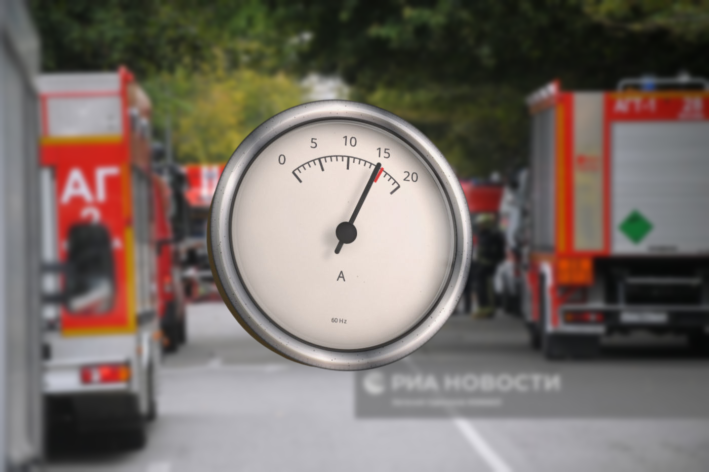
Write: 15 A
